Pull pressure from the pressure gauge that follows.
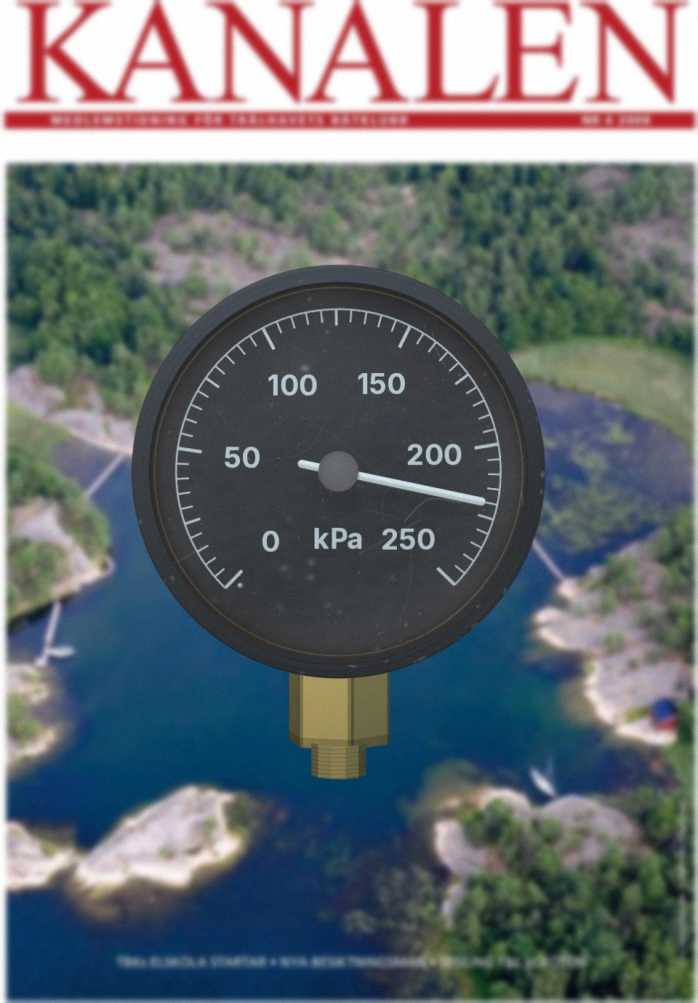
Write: 220 kPa
